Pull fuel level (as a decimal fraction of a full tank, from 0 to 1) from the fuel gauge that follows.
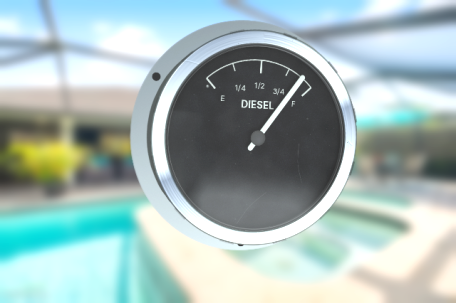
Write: 0.875
